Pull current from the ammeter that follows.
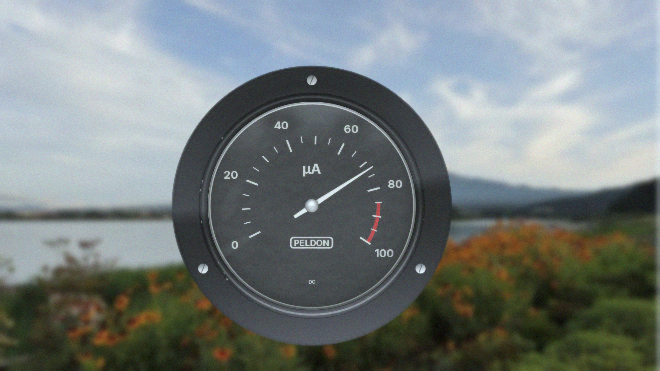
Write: 72.5 µA
